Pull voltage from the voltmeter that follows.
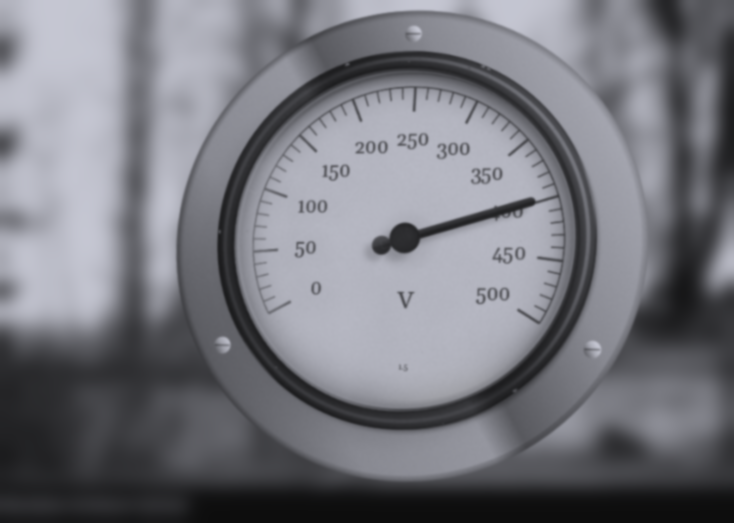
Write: 400 V
